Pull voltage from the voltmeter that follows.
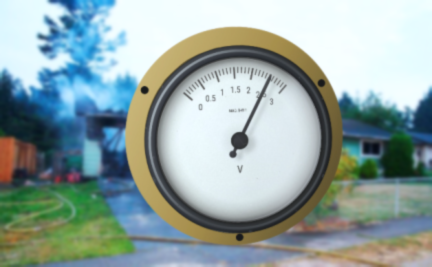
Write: 2.5 V
